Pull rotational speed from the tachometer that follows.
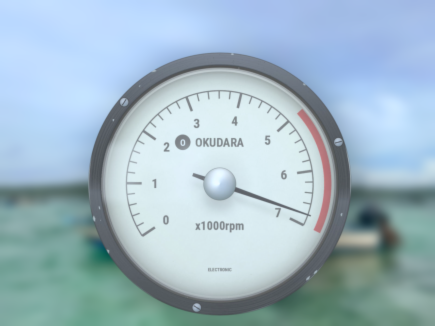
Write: 6800 rpm
